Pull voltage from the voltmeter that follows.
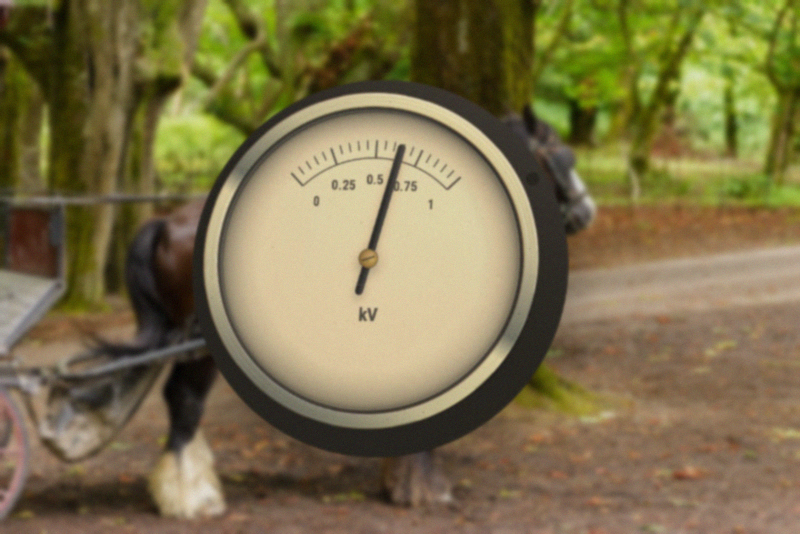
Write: 0.65 kV
